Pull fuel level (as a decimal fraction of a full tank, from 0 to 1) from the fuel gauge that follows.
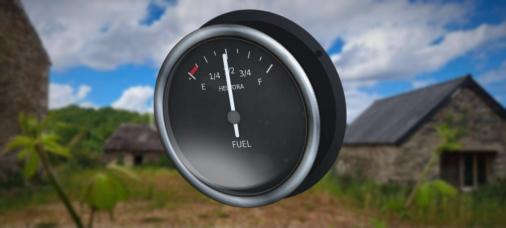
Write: 0.5
